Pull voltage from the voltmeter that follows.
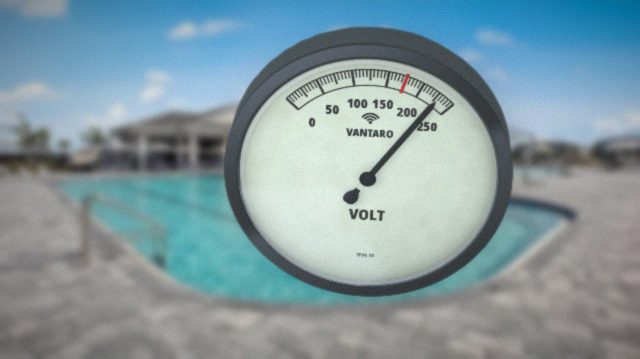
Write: 225 V
